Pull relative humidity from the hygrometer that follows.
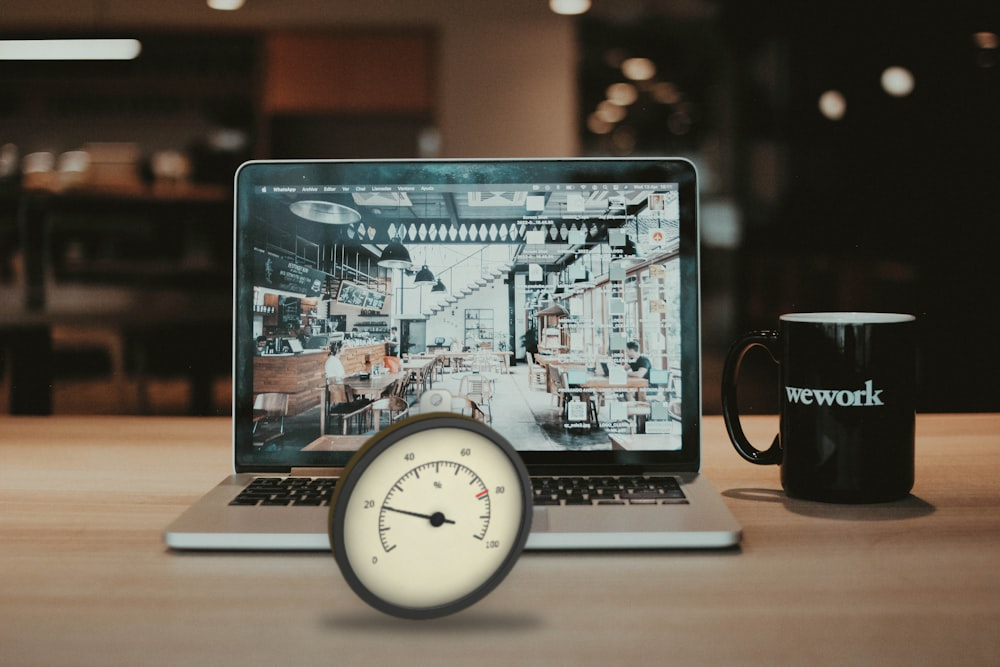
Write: 20 %
